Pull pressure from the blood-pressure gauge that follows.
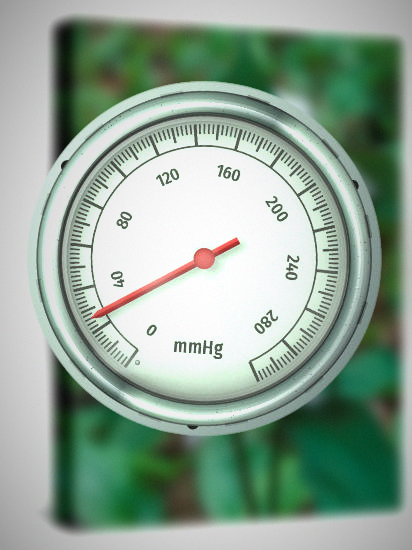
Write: 26 mmHg
